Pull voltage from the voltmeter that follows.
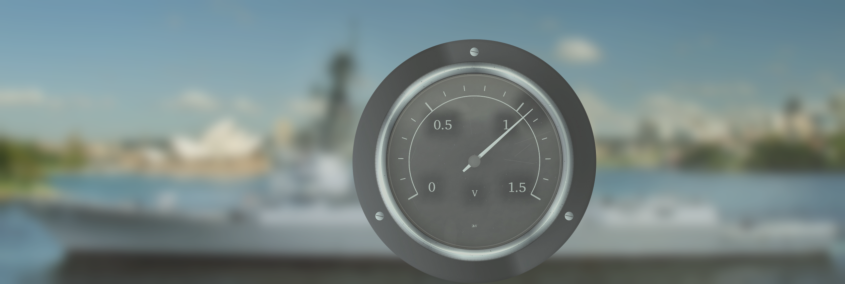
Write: 1.05 V
